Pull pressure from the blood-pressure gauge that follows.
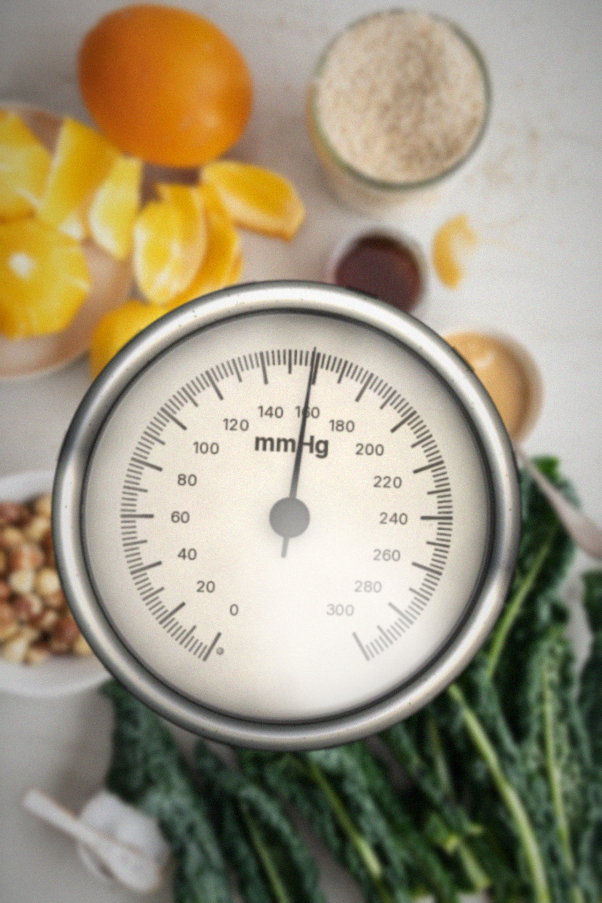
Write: 158 mmHg
